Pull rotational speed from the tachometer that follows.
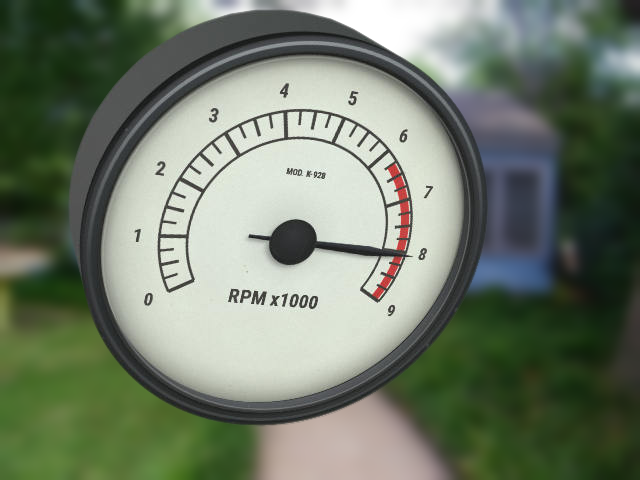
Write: 8000 rpm
